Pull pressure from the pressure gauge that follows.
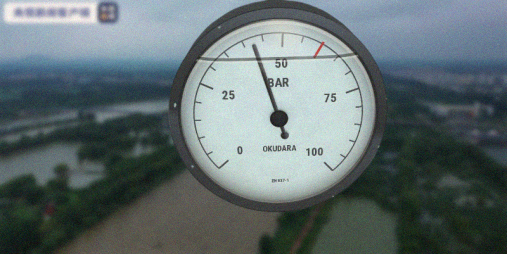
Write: 42.5 bar
